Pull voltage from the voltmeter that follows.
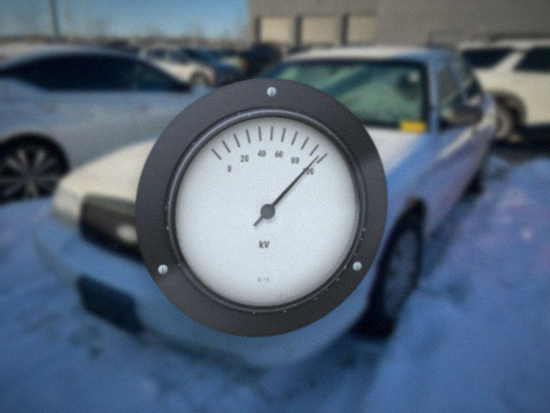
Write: 95 kV
